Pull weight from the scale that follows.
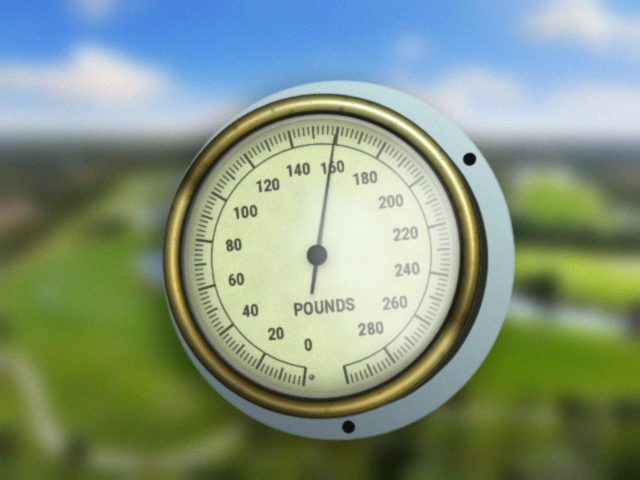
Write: 160 lb
